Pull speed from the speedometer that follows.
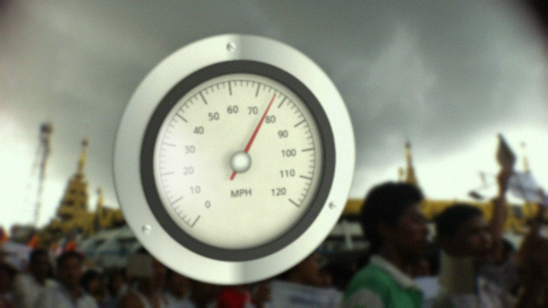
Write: 76 mph
